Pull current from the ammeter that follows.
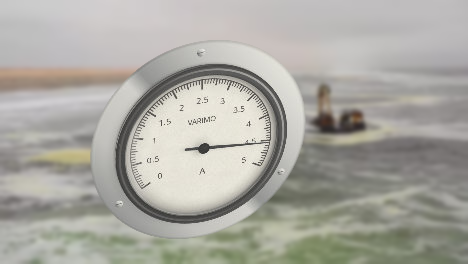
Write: 4.5 A
